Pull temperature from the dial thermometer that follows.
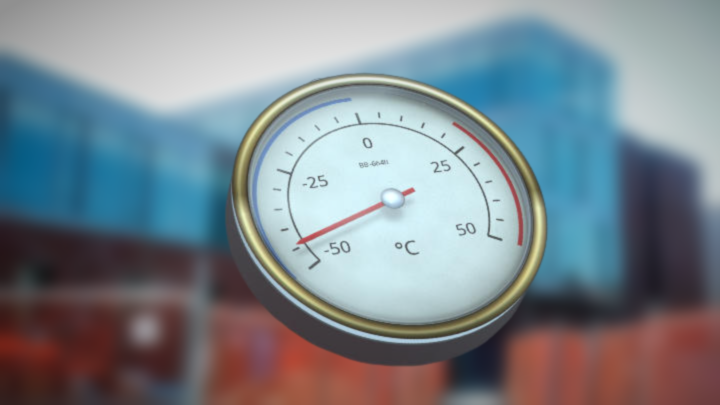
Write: -45 °C
